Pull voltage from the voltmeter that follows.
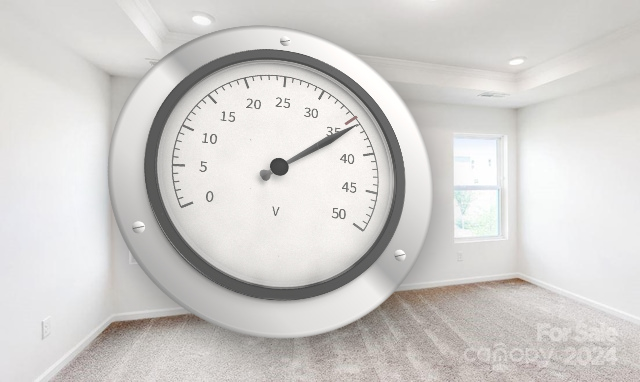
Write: 36 V
